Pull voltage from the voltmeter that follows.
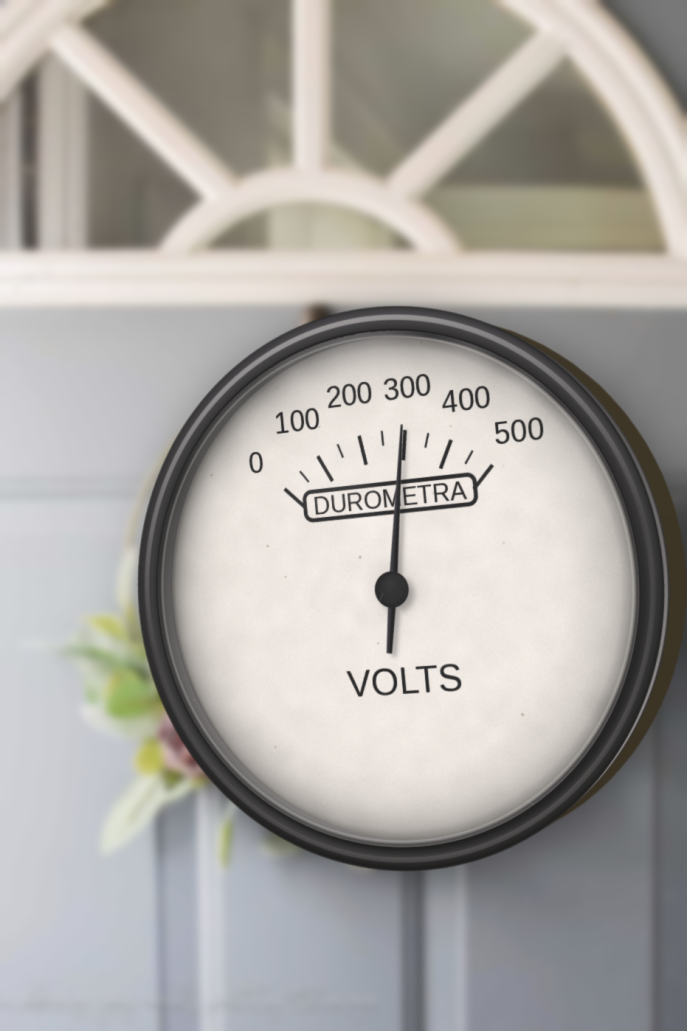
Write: 300 V
